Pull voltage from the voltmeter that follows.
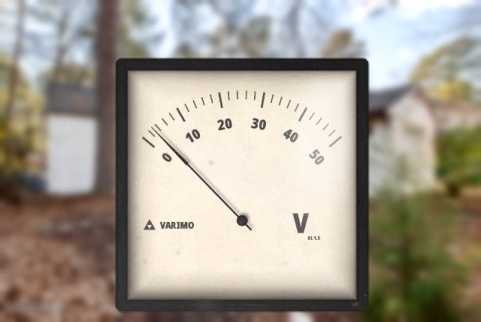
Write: 3 V
